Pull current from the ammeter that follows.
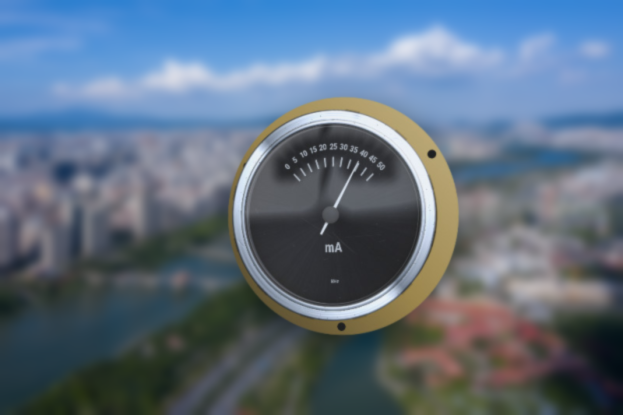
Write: 40 mA
